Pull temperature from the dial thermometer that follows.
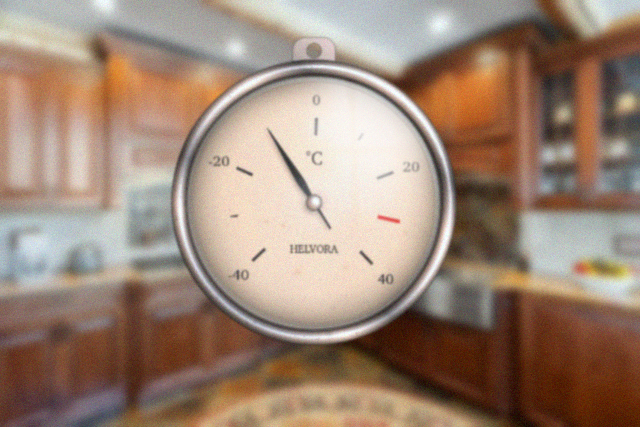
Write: -10 °C
